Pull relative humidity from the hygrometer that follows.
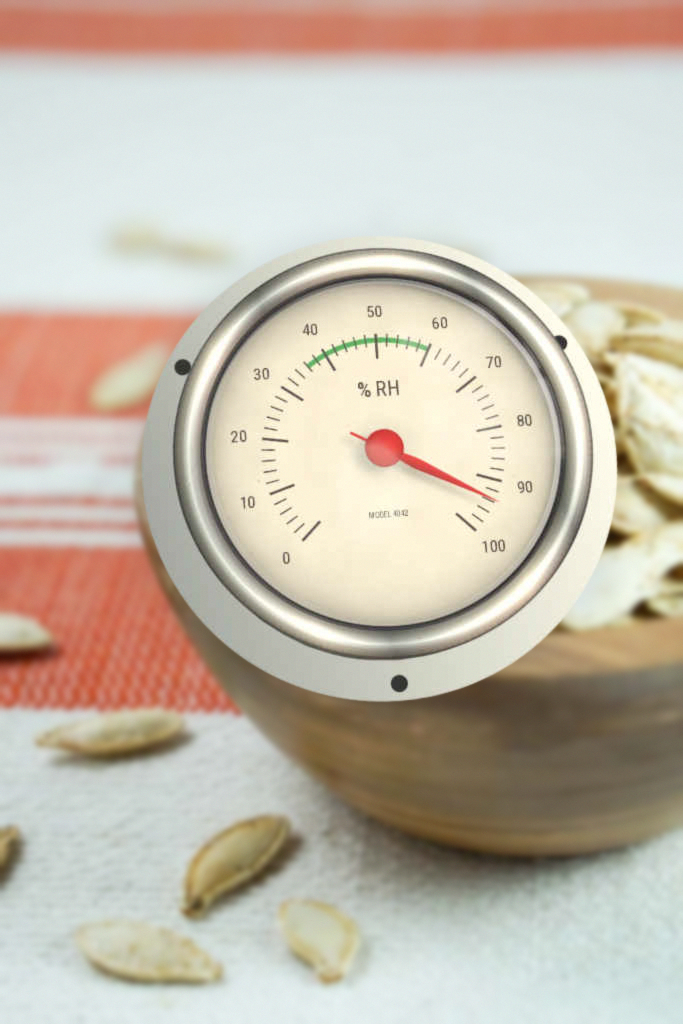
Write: 94 %
